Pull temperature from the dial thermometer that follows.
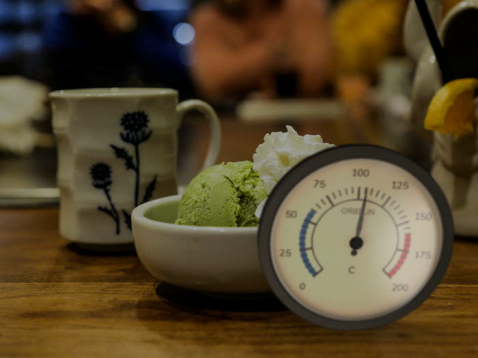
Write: 105 °C
